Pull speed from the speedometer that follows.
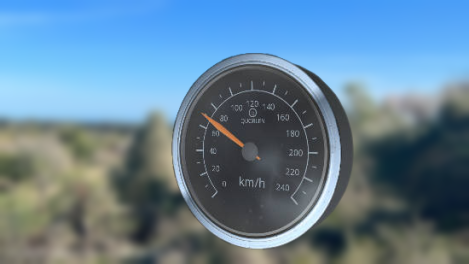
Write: 70 km/h
